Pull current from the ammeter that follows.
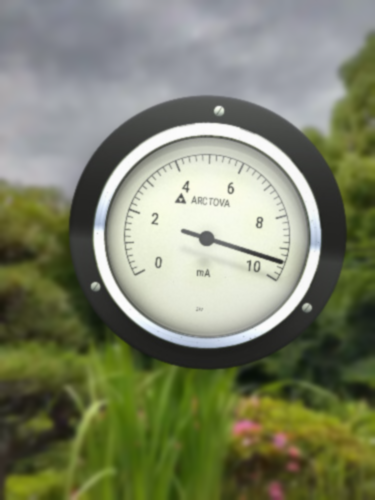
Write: 9.4 mA
